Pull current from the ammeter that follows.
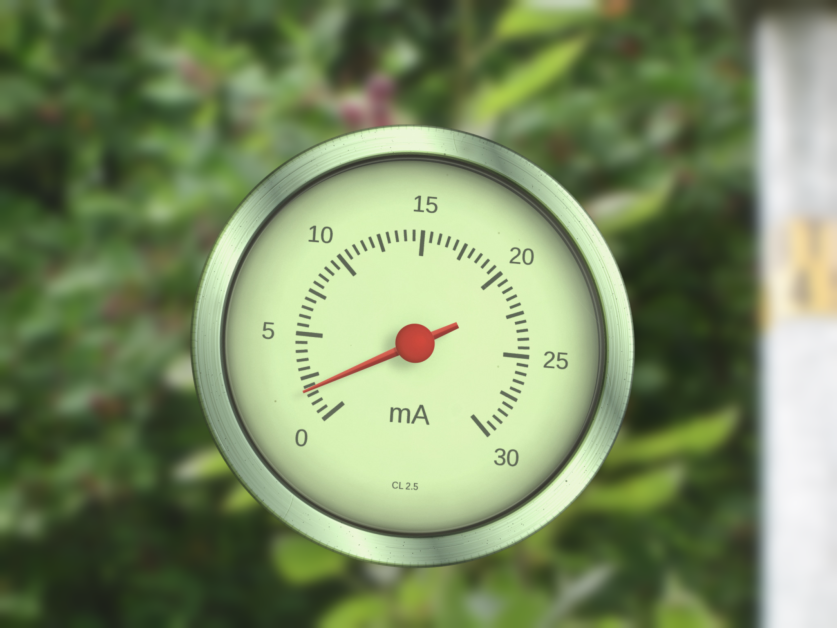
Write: 1.75 mA
